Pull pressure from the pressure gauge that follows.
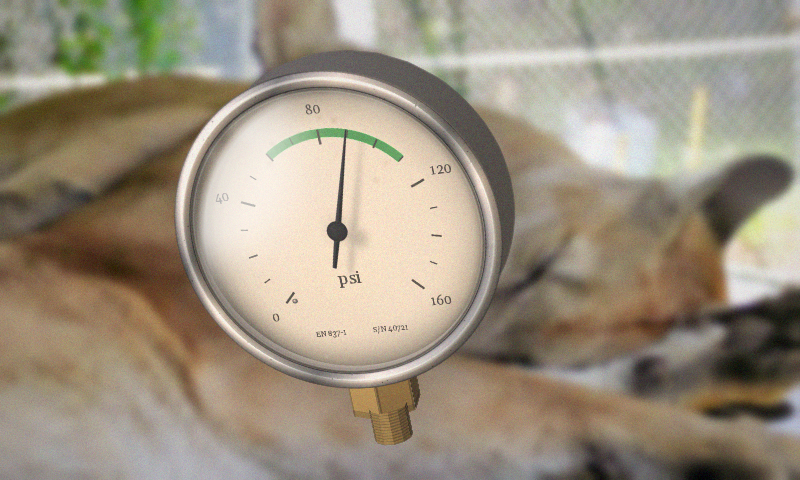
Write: 90 psi
